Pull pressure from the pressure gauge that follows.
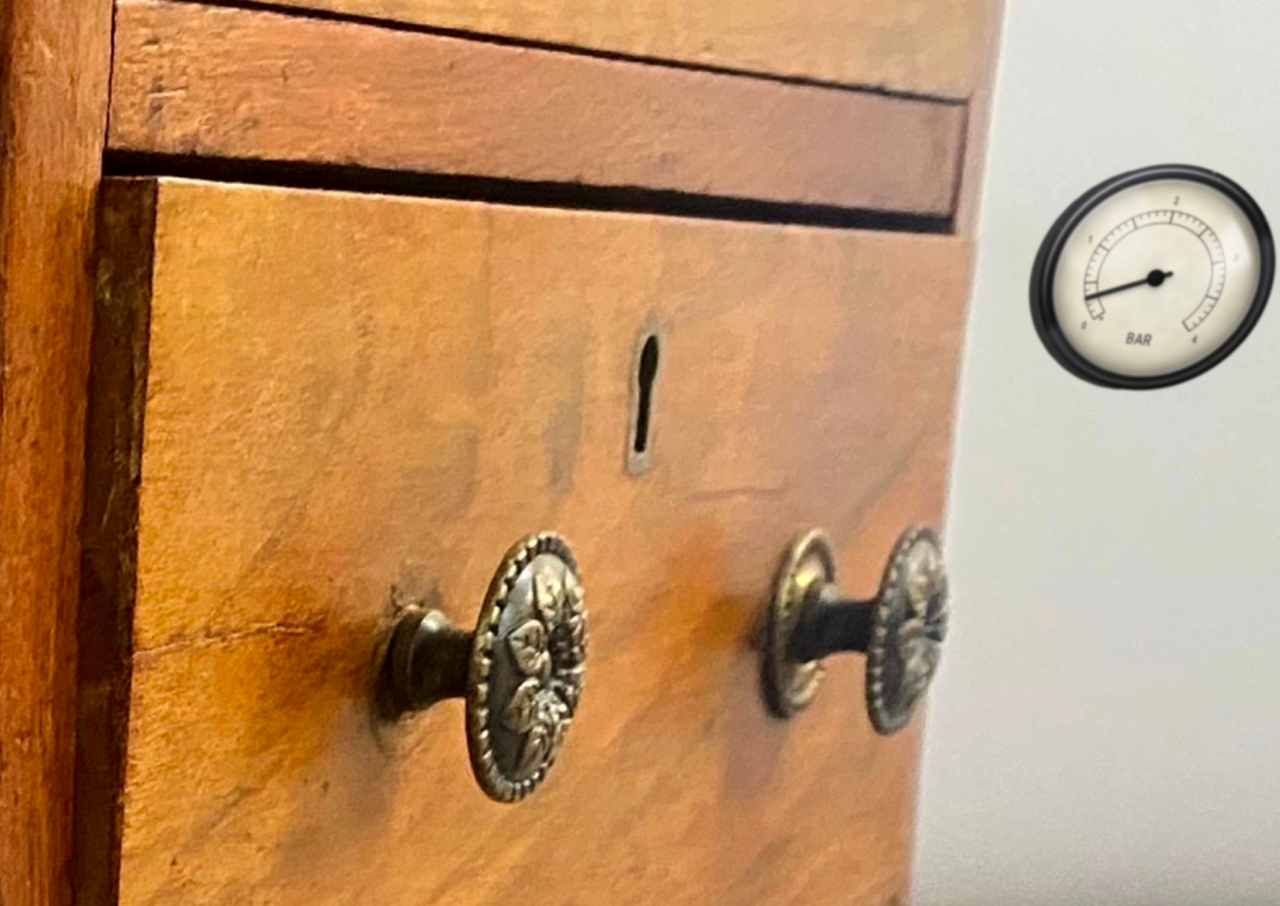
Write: 0.3 bar
